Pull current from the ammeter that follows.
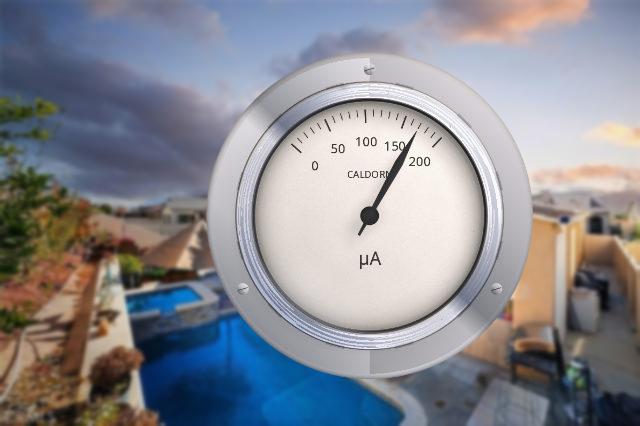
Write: 170 µA
